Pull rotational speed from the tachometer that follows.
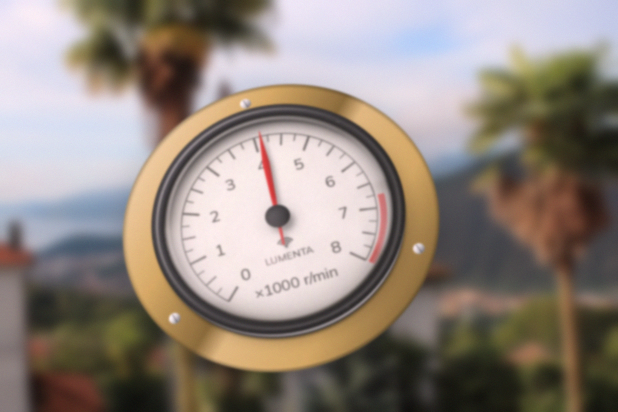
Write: 4125 rpm
